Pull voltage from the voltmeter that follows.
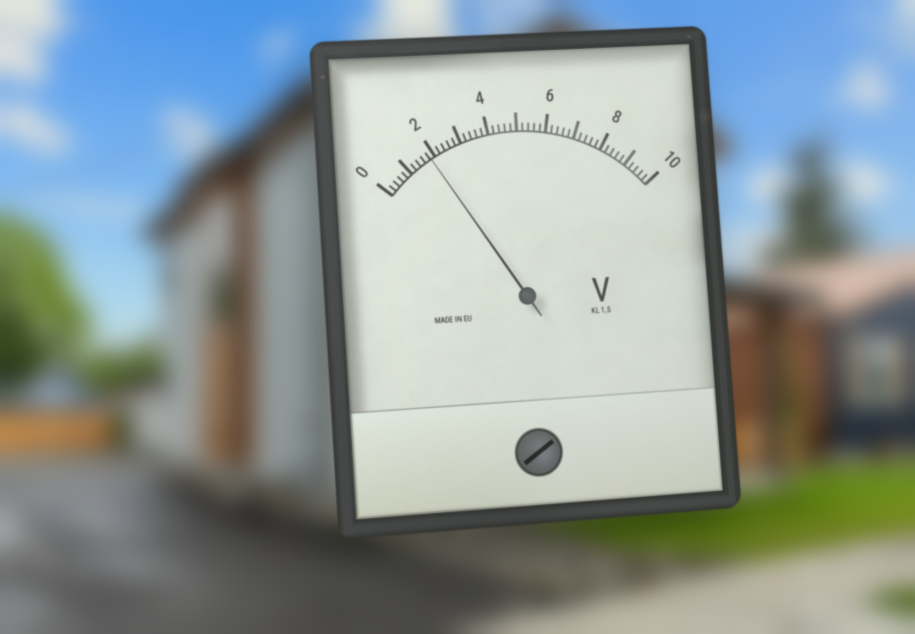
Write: 1.8 V
